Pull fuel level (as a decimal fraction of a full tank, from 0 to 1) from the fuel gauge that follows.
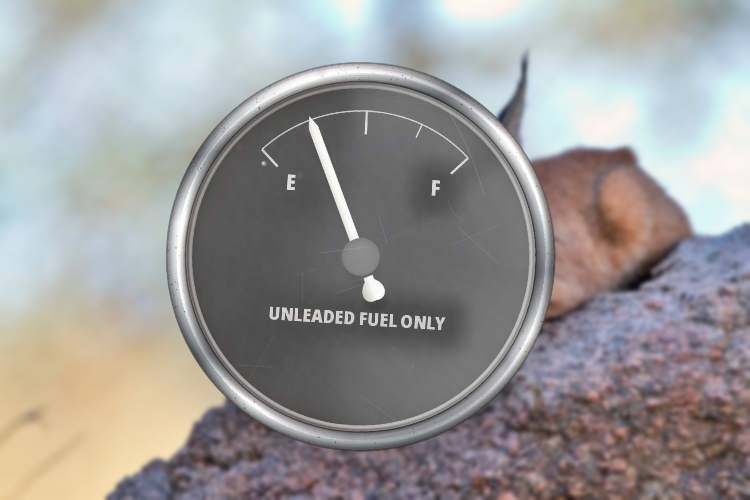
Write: 0.25
